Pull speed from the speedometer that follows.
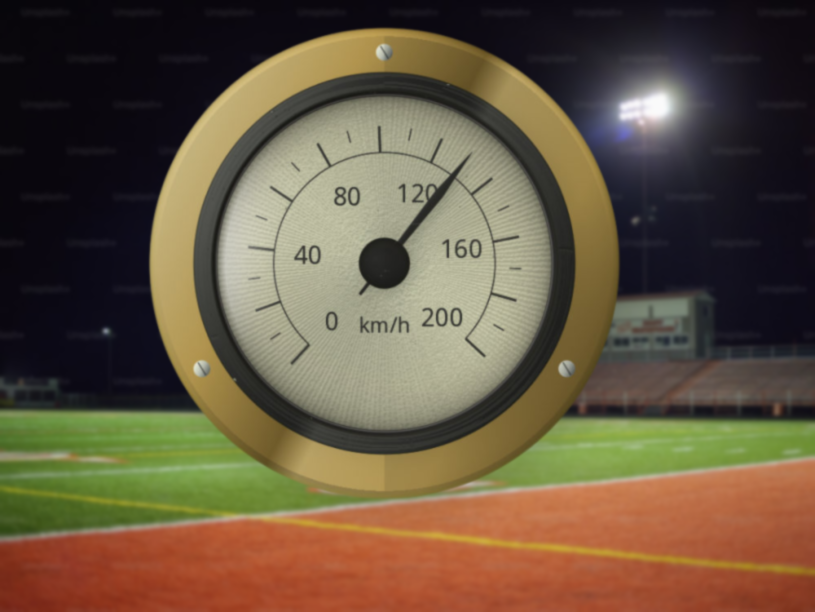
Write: 130 km/h
